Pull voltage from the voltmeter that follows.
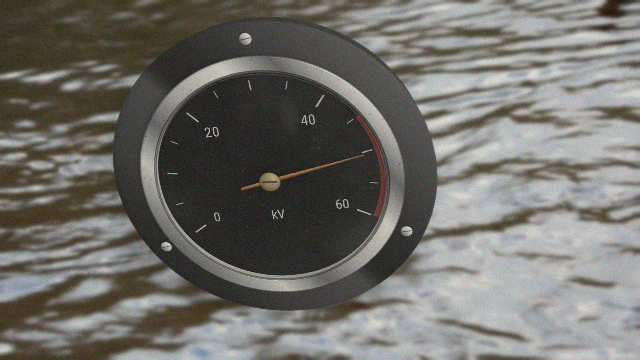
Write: 50 kV
